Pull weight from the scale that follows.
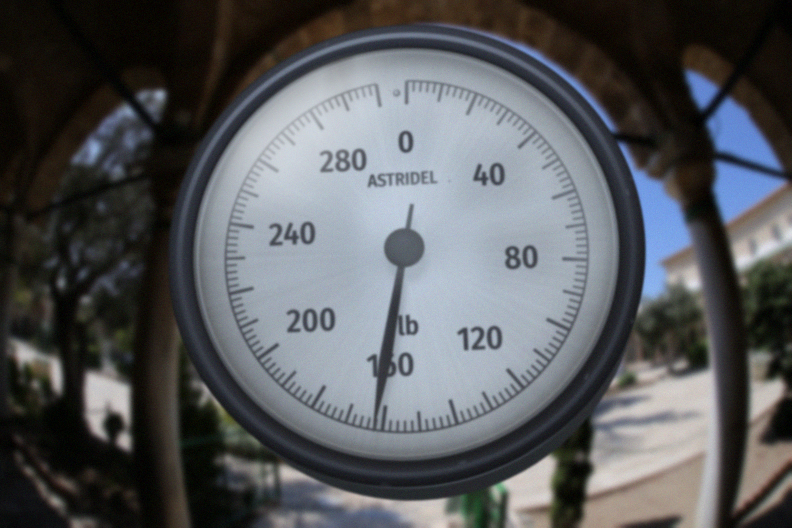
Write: 162 lb
